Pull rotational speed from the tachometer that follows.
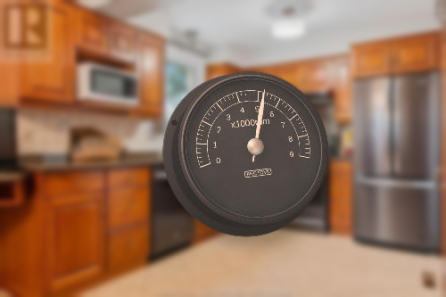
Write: 5200 rpm
